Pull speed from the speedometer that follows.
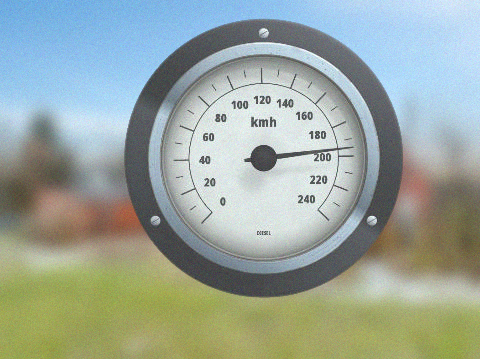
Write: 195 km/h
